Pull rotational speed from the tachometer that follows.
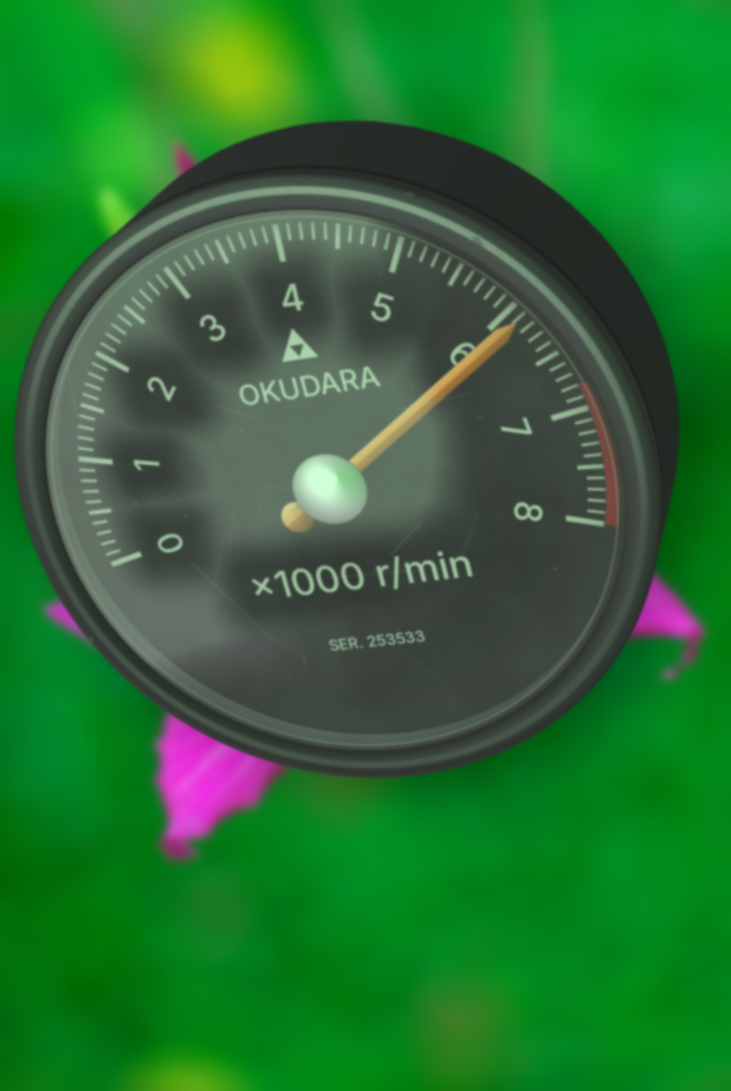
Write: 6100 rpm
